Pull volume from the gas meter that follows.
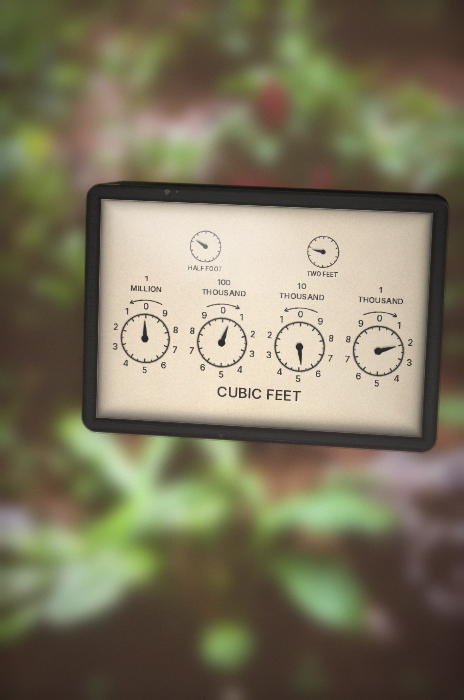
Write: 5200 ft³
